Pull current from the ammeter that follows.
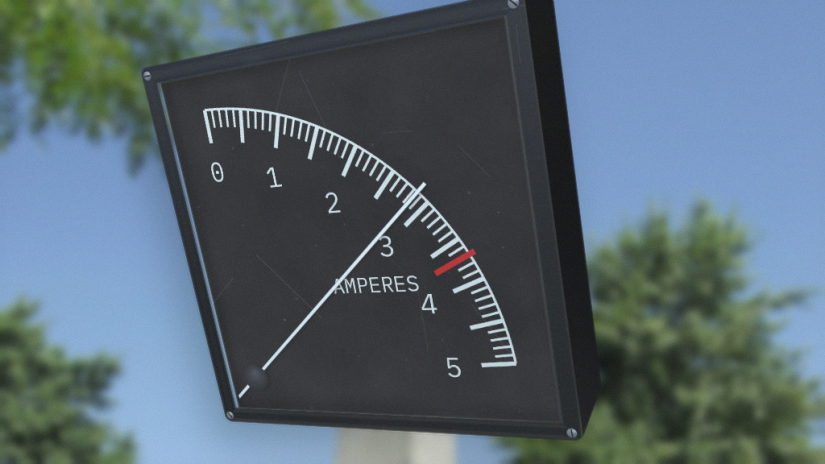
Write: 2.85 A
